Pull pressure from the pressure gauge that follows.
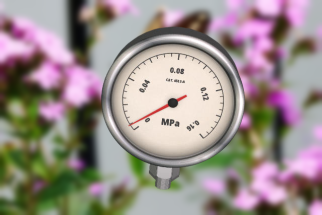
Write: 0.005 MPa
